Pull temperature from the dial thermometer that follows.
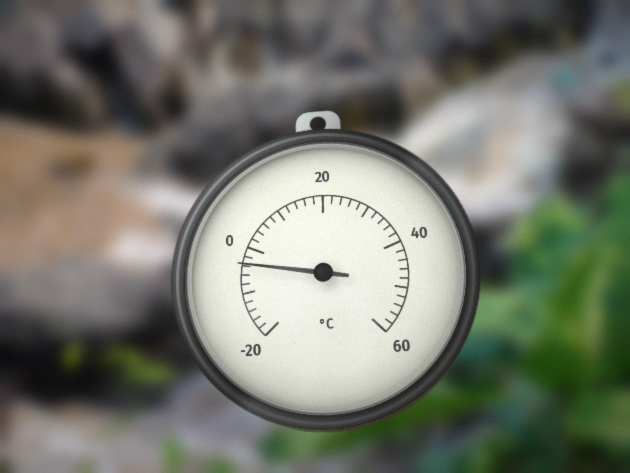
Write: -4 °C
